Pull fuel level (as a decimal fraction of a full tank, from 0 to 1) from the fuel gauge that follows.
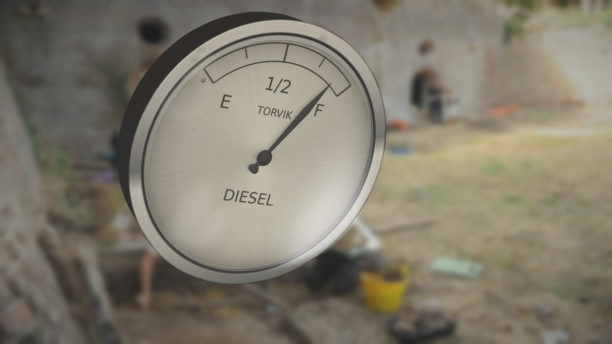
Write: 0.875
